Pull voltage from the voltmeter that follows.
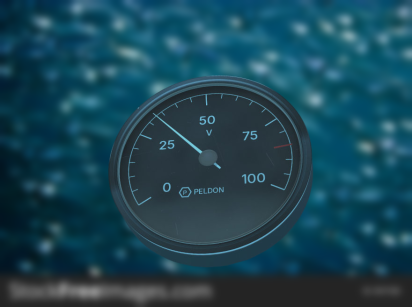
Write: 32.5 V
